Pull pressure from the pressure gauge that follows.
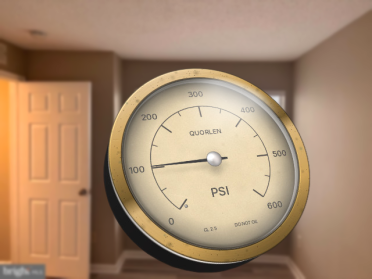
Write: 100 psi
